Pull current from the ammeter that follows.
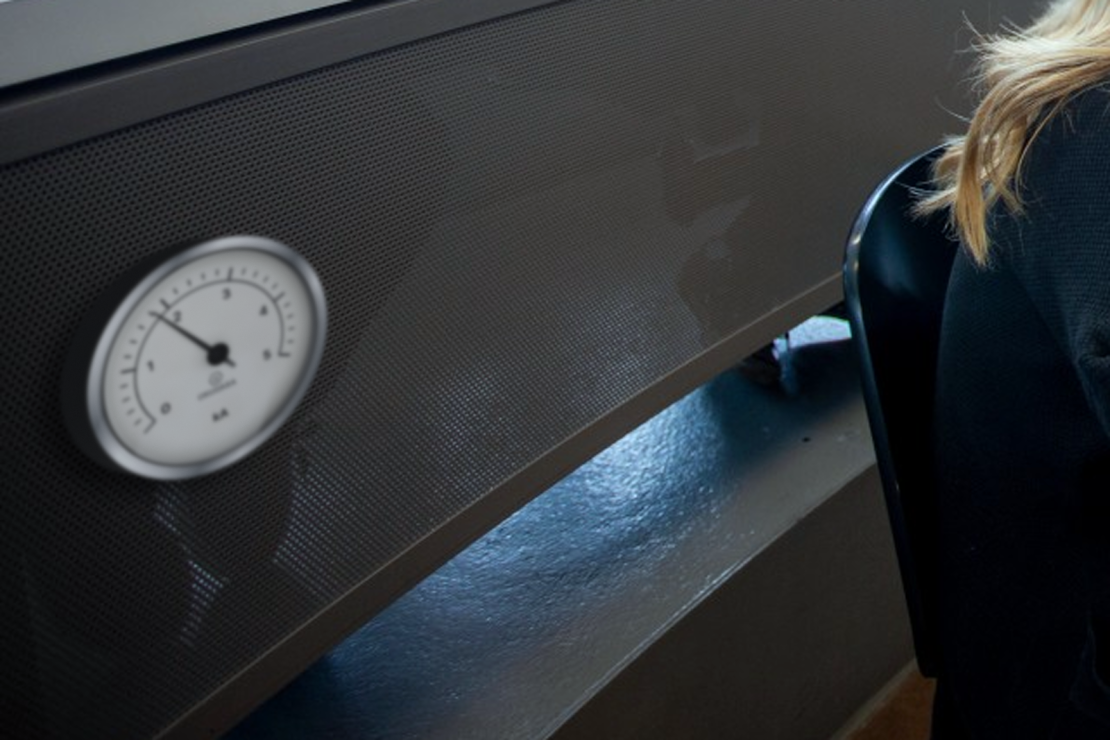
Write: 1.8 kA
